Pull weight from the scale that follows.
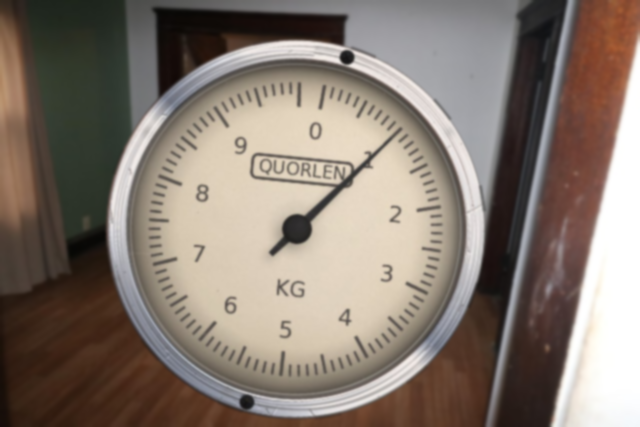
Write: 1 kg
